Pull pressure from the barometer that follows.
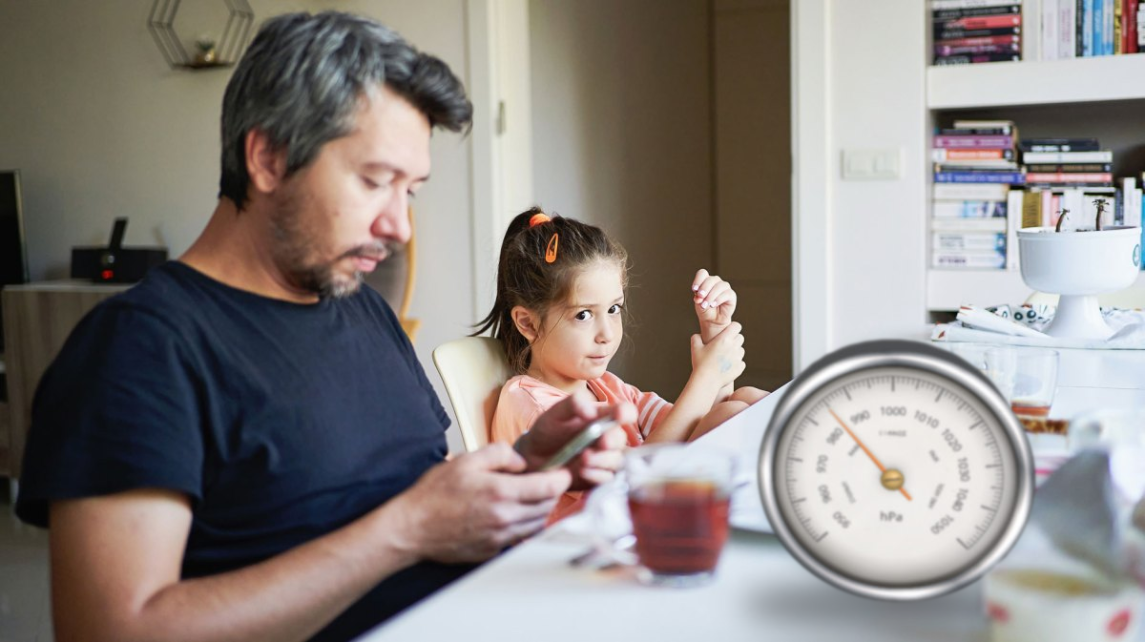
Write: 985 hPa
